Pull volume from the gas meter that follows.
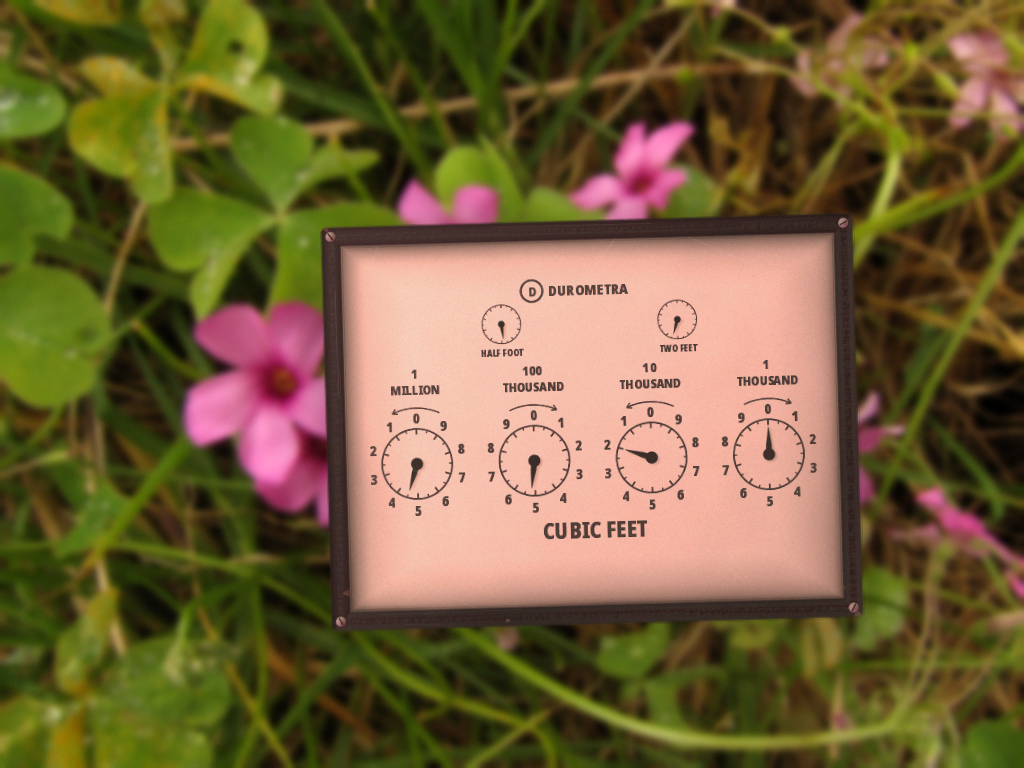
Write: 452000 ft³
